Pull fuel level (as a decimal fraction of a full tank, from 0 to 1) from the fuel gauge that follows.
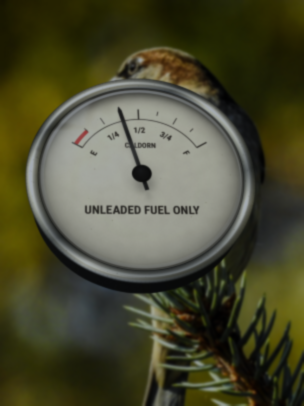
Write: 0.375
